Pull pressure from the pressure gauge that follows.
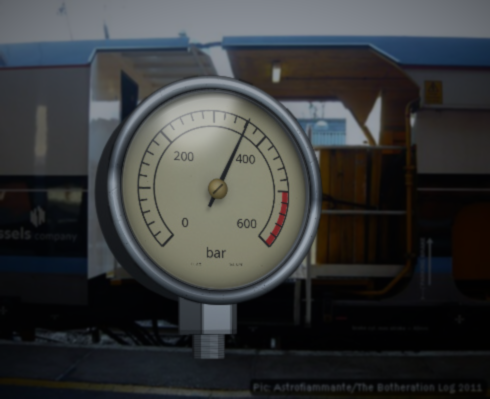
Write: 360 bar
